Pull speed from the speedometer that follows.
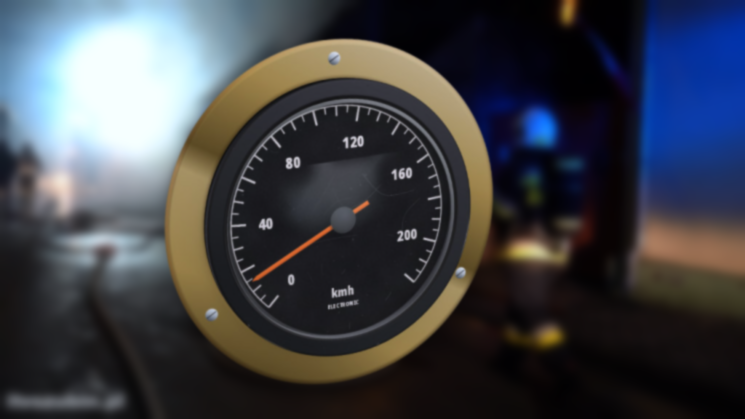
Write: 15 km/h
